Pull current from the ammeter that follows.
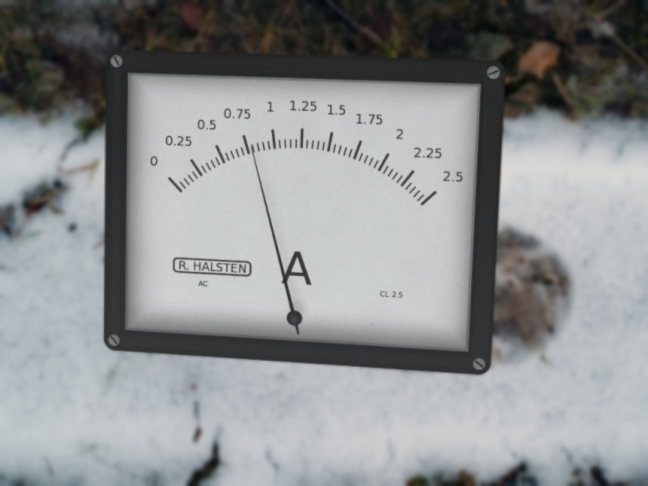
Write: 0.8 A
